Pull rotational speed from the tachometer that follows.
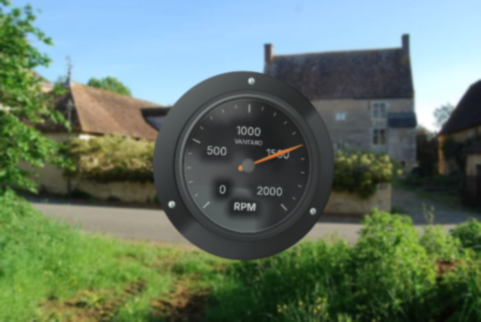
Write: 1500 rpm
